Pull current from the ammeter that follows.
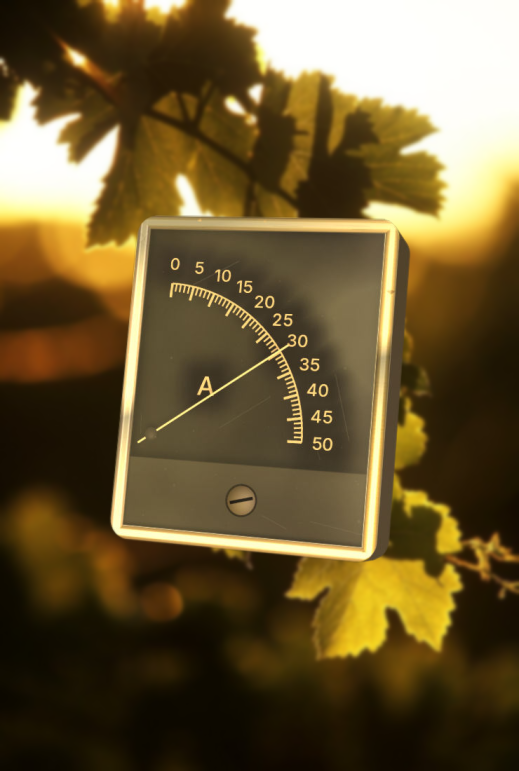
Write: 30 A
